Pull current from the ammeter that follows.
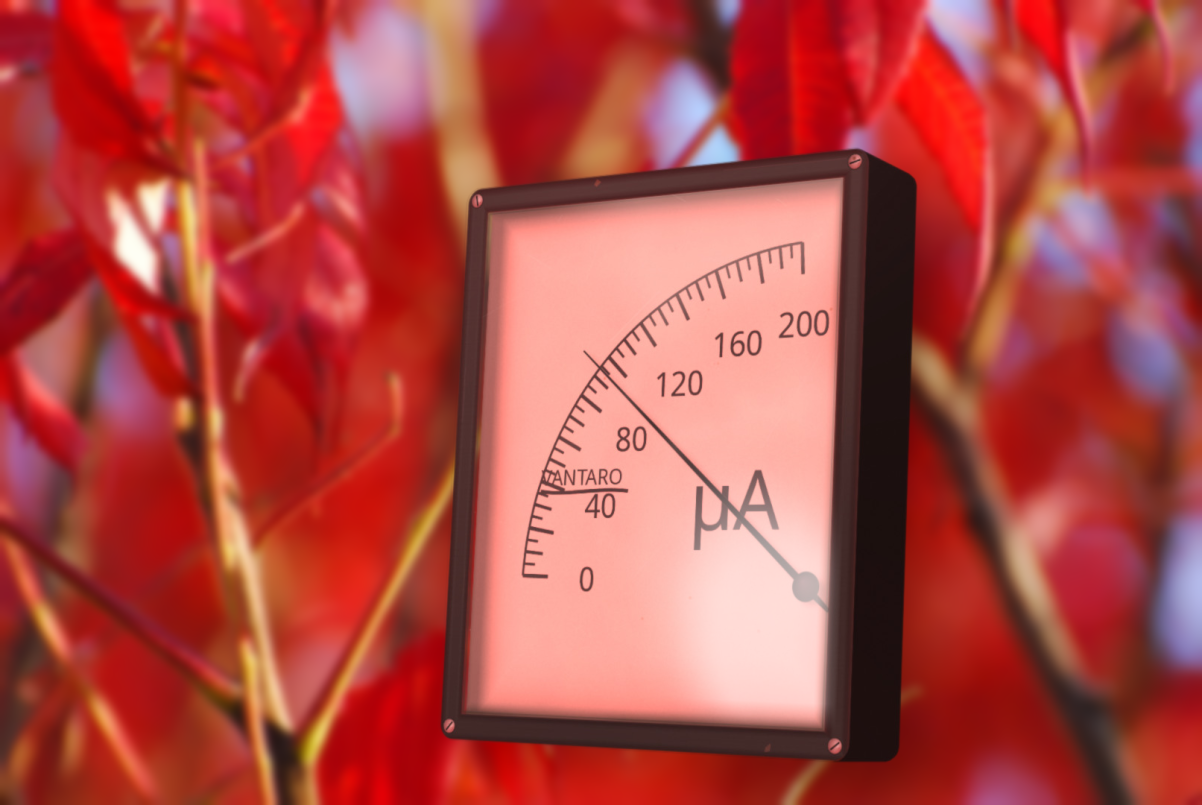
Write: 95 µA
